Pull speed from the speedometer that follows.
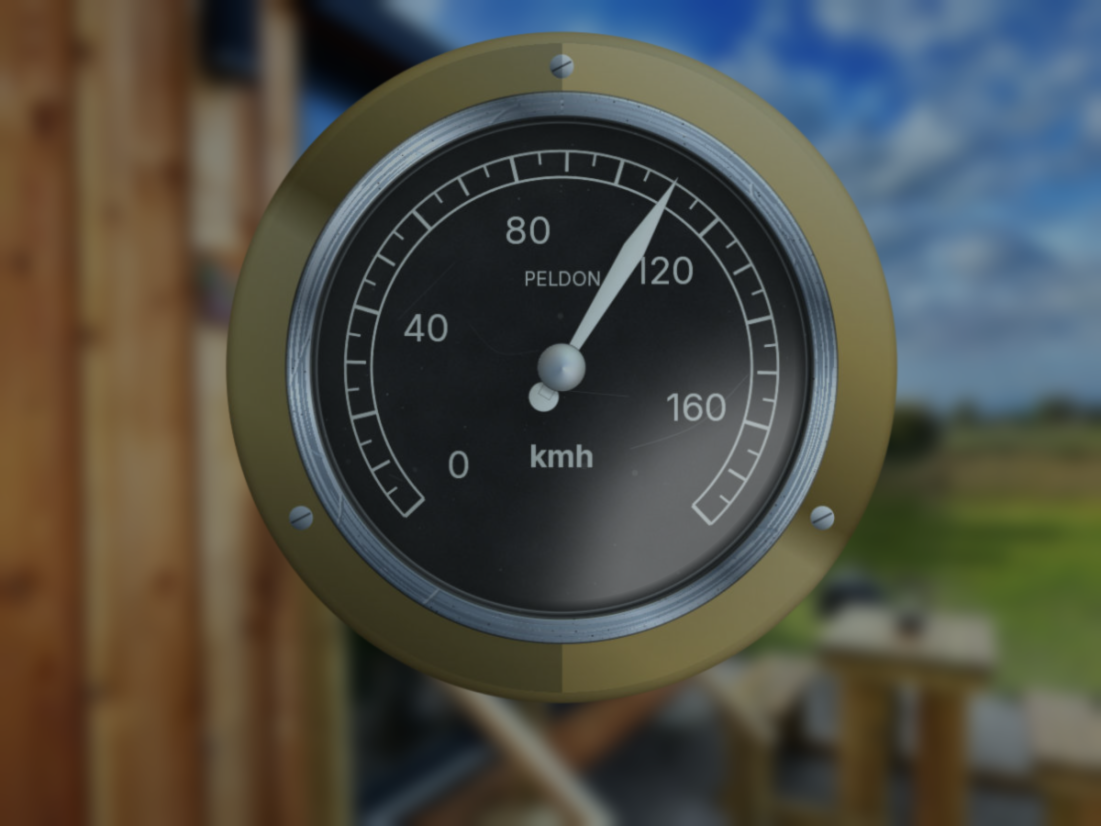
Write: 110 km/h
